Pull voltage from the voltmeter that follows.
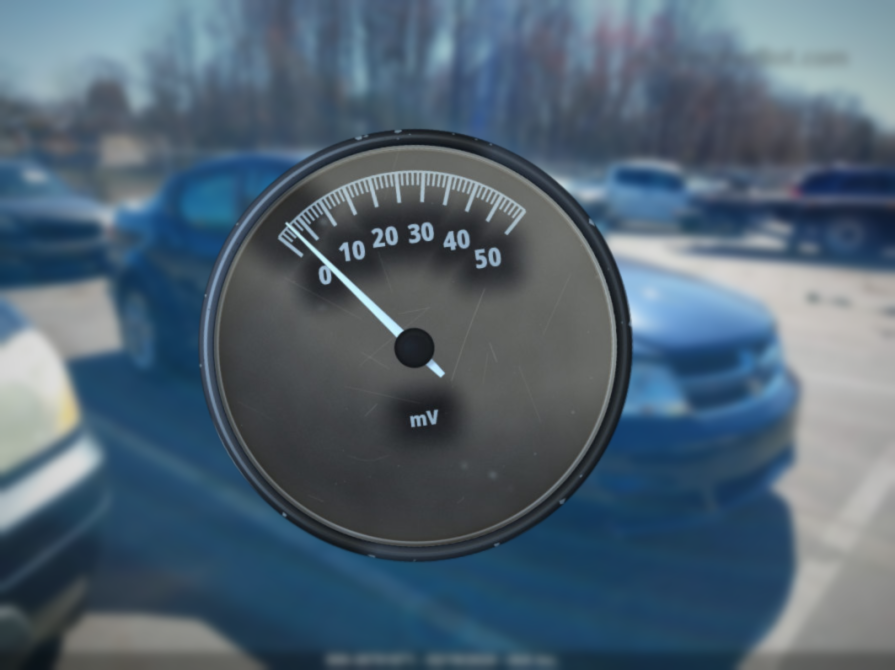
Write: 3 mV
